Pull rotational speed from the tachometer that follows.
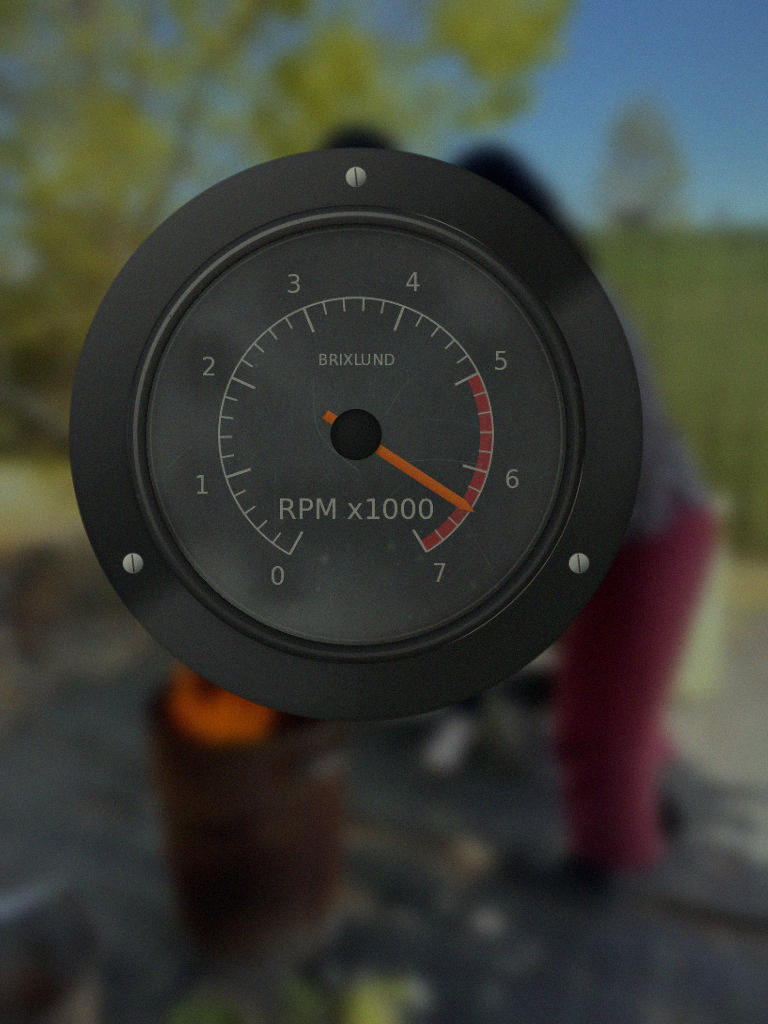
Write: 6400 rpm
